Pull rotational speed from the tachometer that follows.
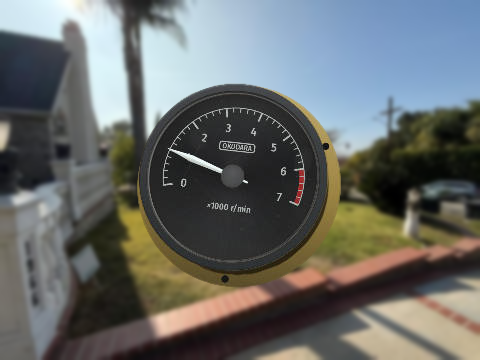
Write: 1000 rpm
